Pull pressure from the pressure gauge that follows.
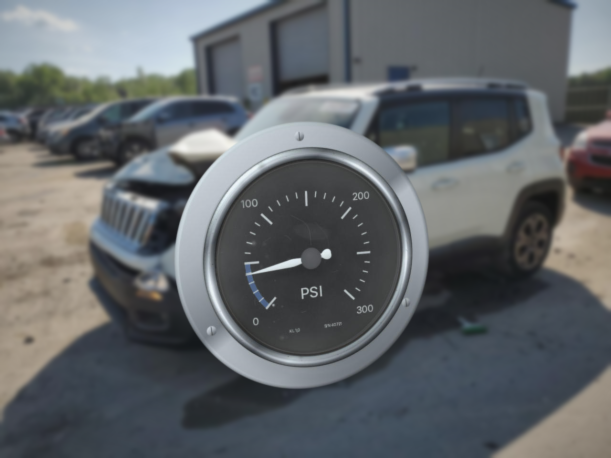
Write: 40 psi
